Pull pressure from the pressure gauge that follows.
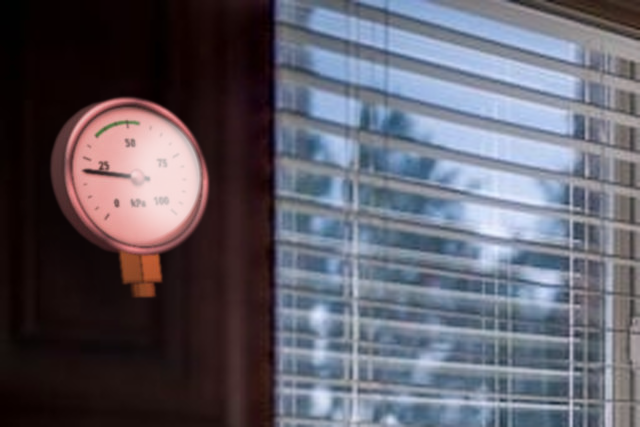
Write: 20 kPa
